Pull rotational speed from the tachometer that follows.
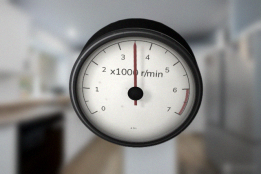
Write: 3500 rpm
